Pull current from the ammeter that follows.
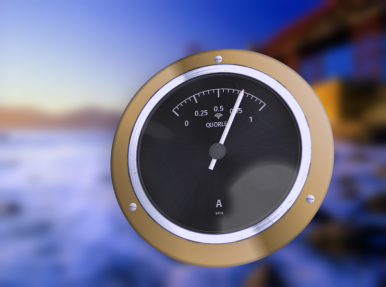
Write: 0.75 A
